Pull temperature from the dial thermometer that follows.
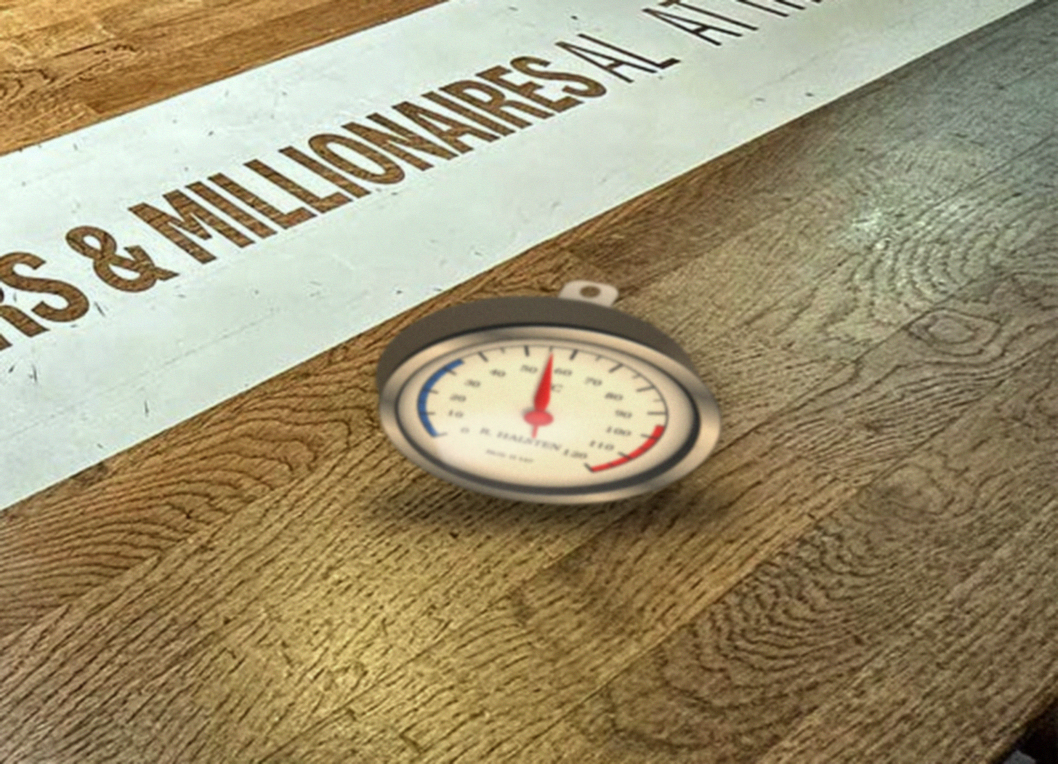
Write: 55 °C
